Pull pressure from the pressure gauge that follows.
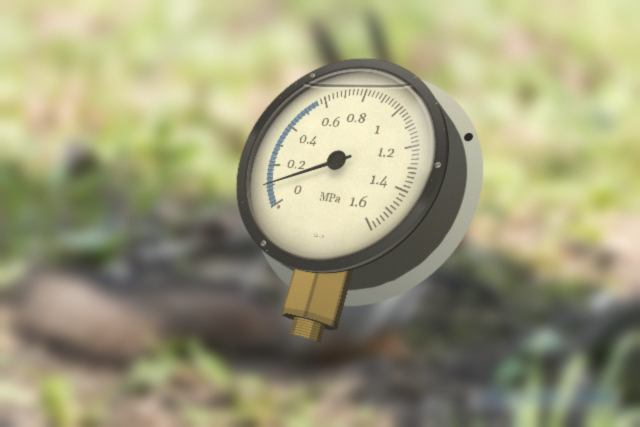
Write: 0.1 MPa
